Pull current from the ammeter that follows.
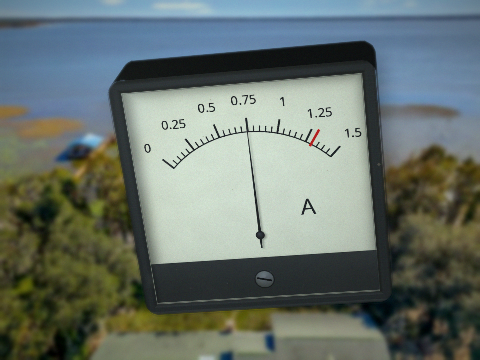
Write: 0.75 A
